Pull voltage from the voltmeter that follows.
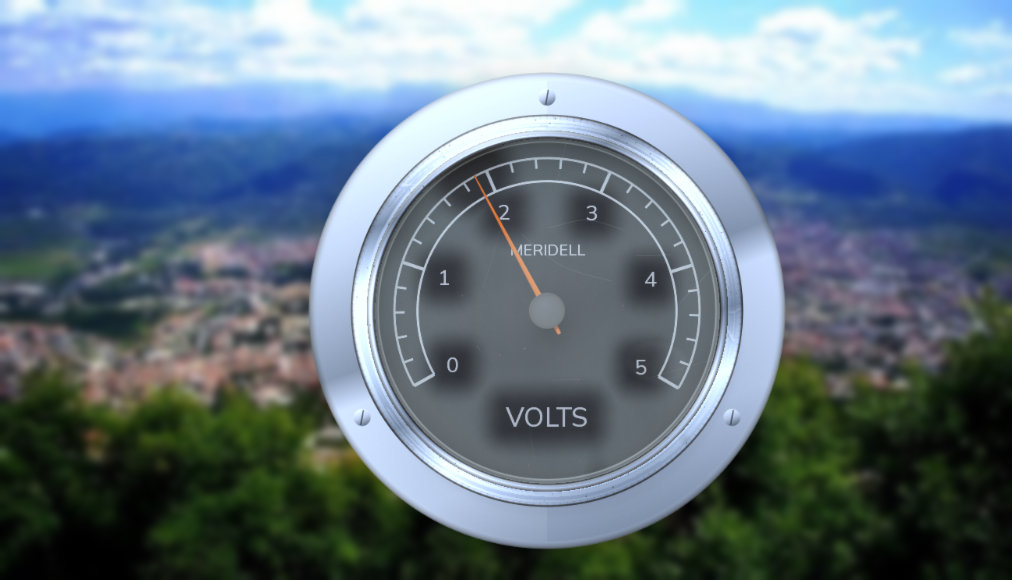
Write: 1.9 V
